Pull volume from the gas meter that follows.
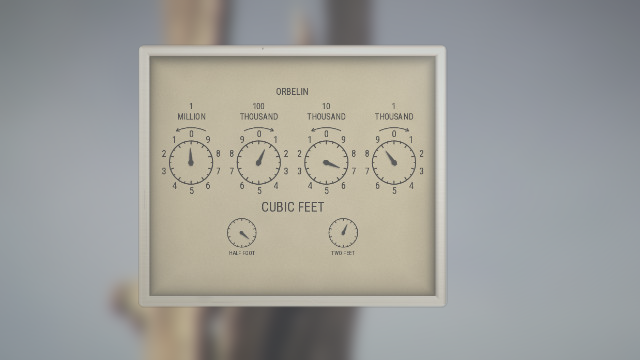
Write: 6900 ft³
